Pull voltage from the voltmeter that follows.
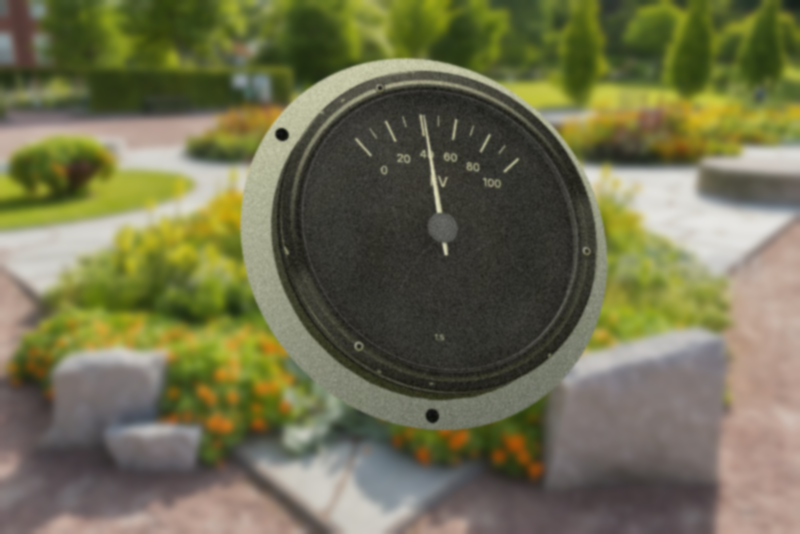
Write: 40 kV
